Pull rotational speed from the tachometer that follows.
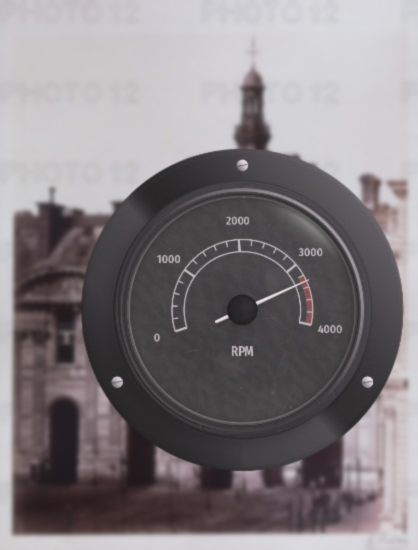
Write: 3300 rpm
